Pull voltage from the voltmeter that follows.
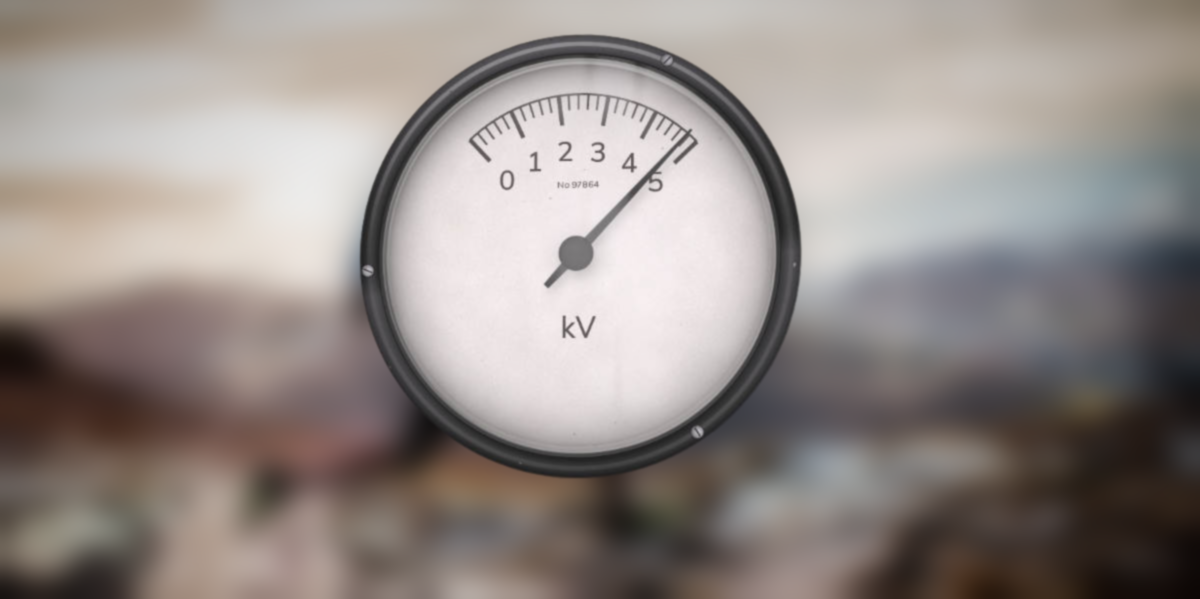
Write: 4.8 kV
